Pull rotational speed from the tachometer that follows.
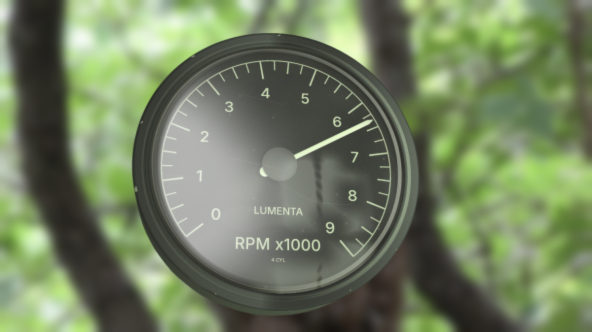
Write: 6375 rpm
